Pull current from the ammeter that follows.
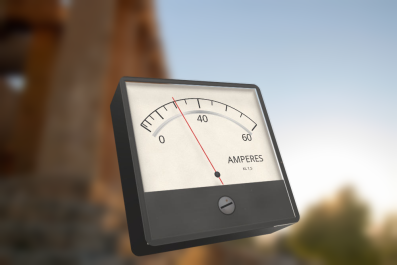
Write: 30 A
